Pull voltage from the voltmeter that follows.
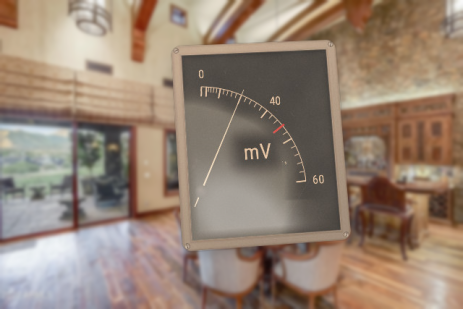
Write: 30 mV
